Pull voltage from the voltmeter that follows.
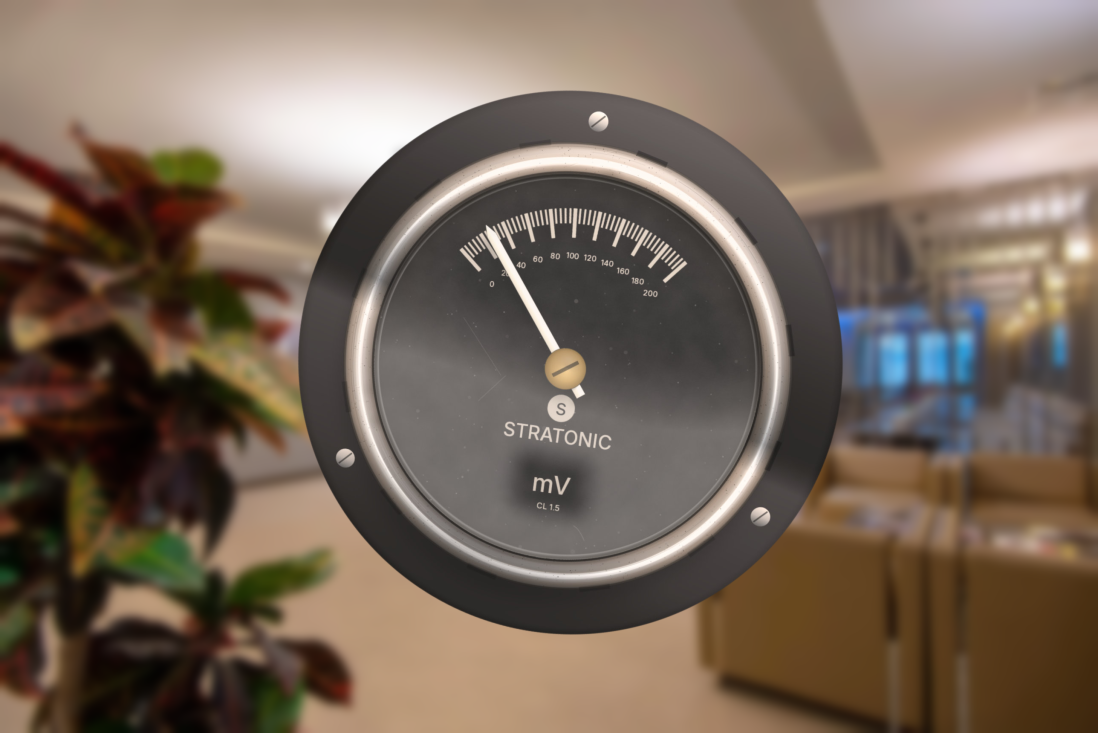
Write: 28 mV
